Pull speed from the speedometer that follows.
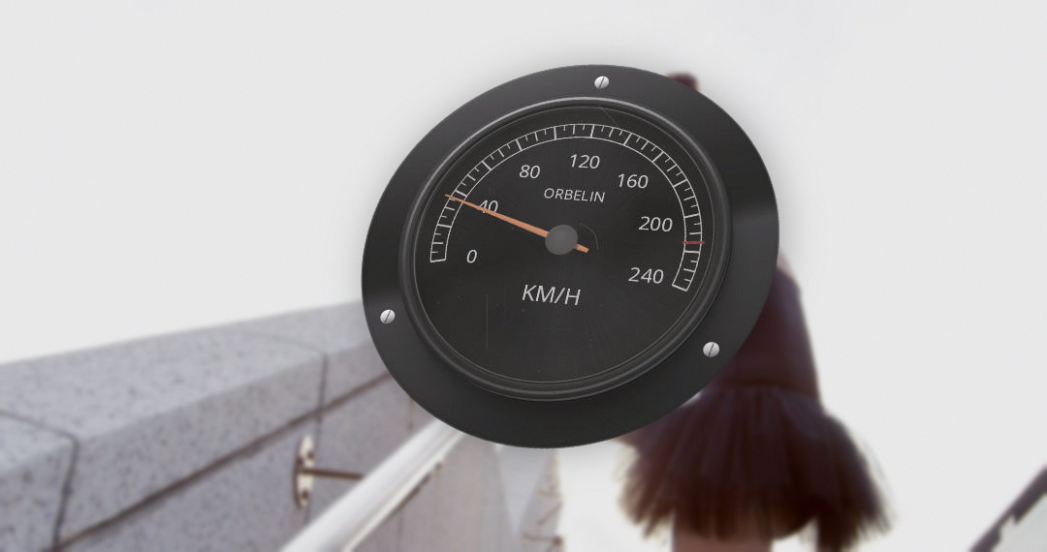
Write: 35 km/h
